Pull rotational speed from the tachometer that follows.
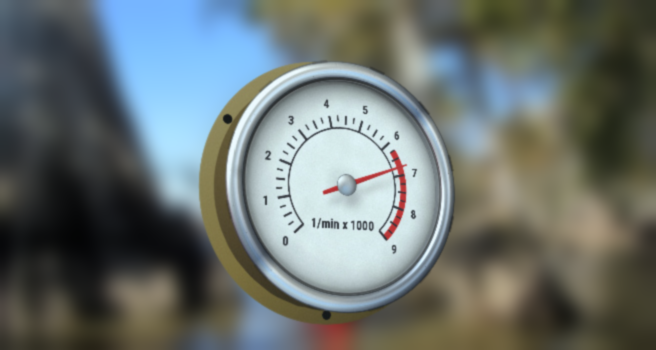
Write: 6750 rpm
